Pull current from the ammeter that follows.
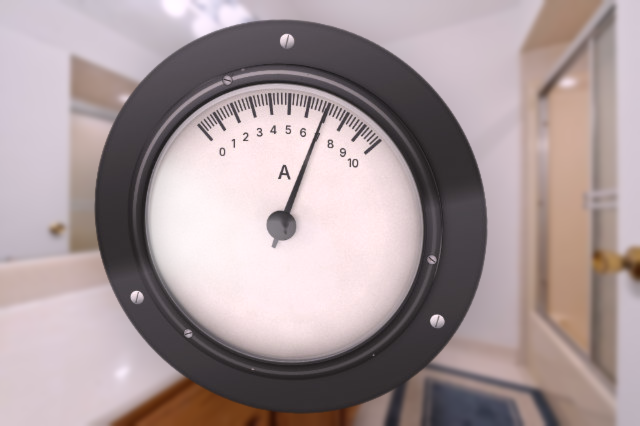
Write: 7 A
